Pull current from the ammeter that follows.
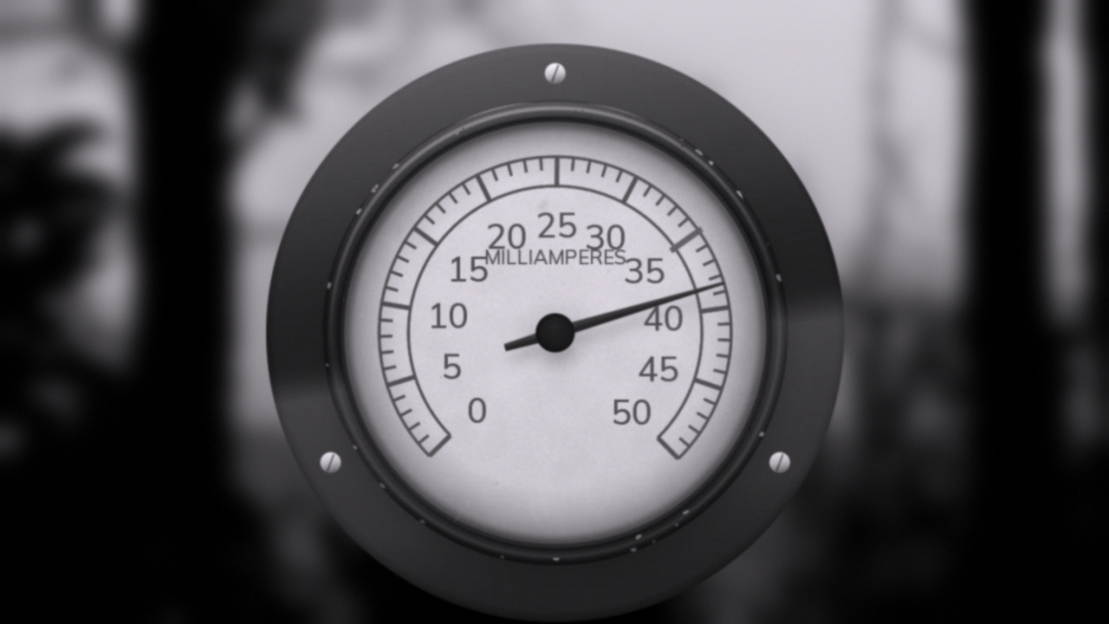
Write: 38.5 mA
